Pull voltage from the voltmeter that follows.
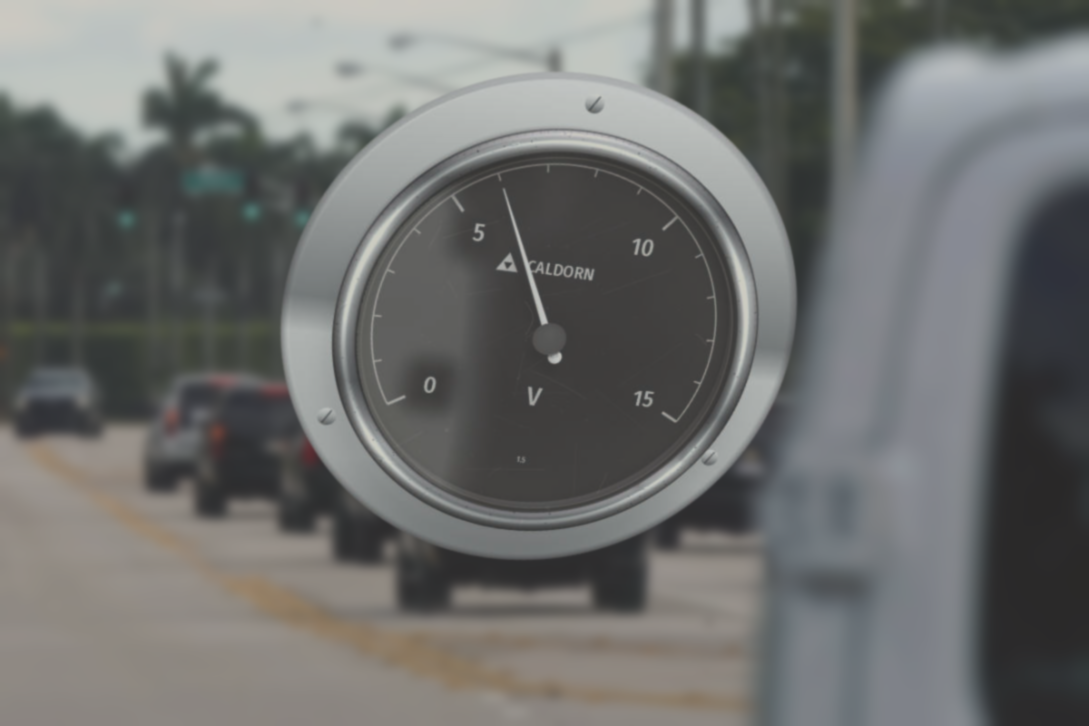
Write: 6 V
